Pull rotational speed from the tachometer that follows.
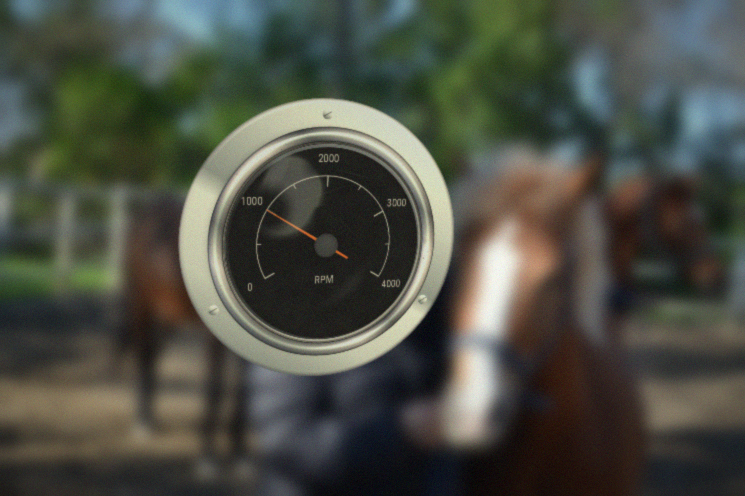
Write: 1000 rpm
